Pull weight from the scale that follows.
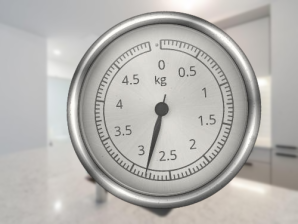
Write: 2.8 kg
